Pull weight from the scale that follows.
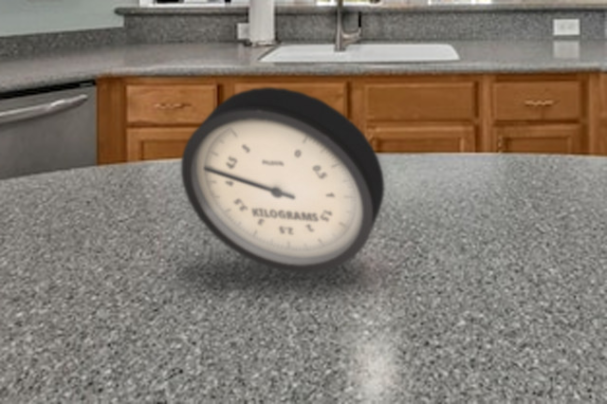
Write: 4.25 kg
